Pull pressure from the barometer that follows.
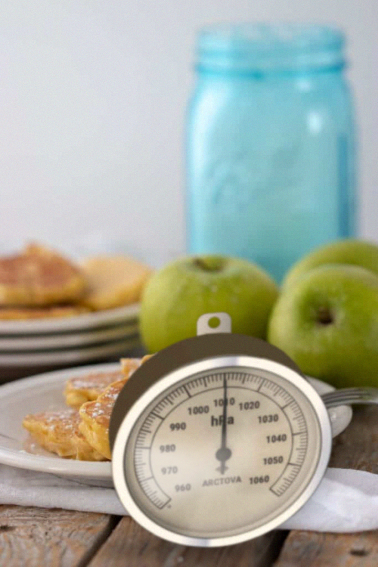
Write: 1010 hPa
